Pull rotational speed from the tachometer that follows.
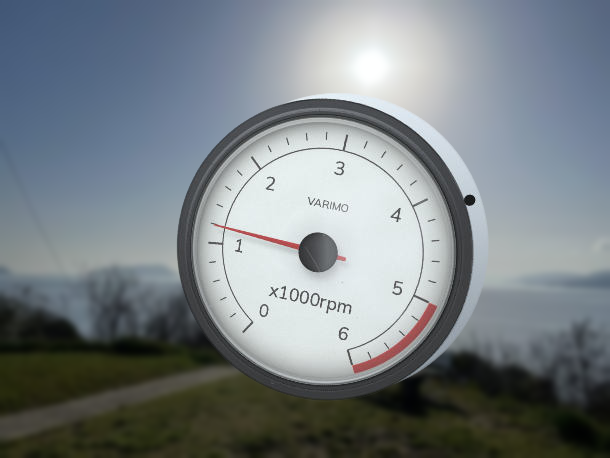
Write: 1200 rpm
